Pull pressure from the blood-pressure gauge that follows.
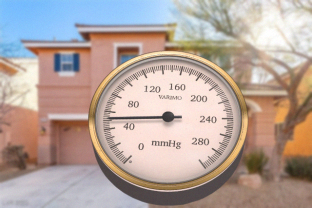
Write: 50 mmHg
